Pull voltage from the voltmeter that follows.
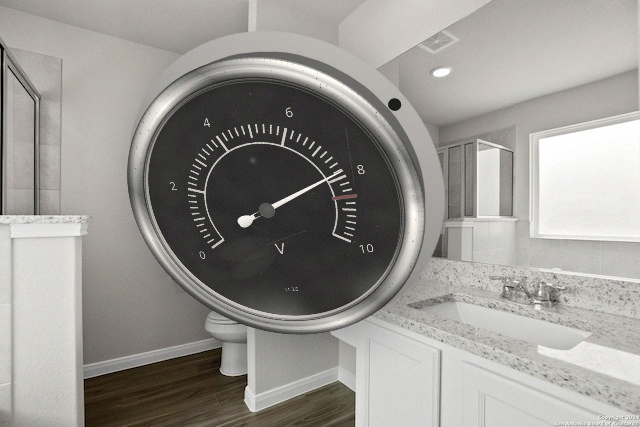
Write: 7.8 V
